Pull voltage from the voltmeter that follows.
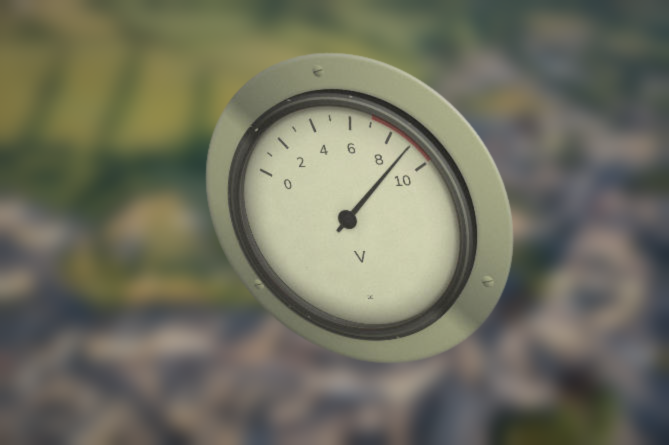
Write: 9 V
